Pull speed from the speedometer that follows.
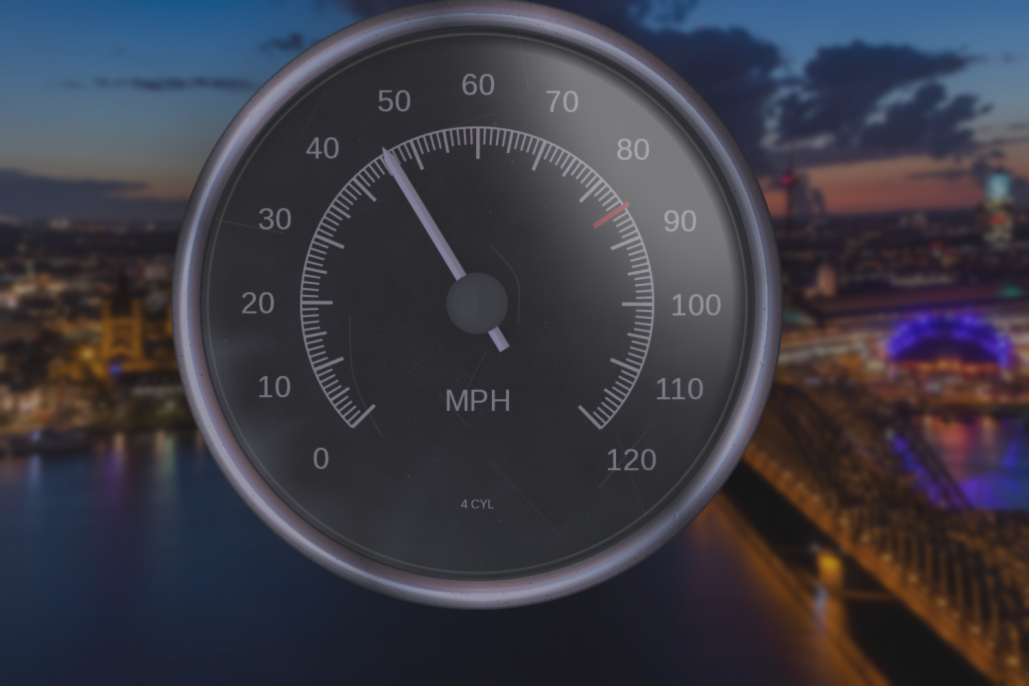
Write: 46 mph
